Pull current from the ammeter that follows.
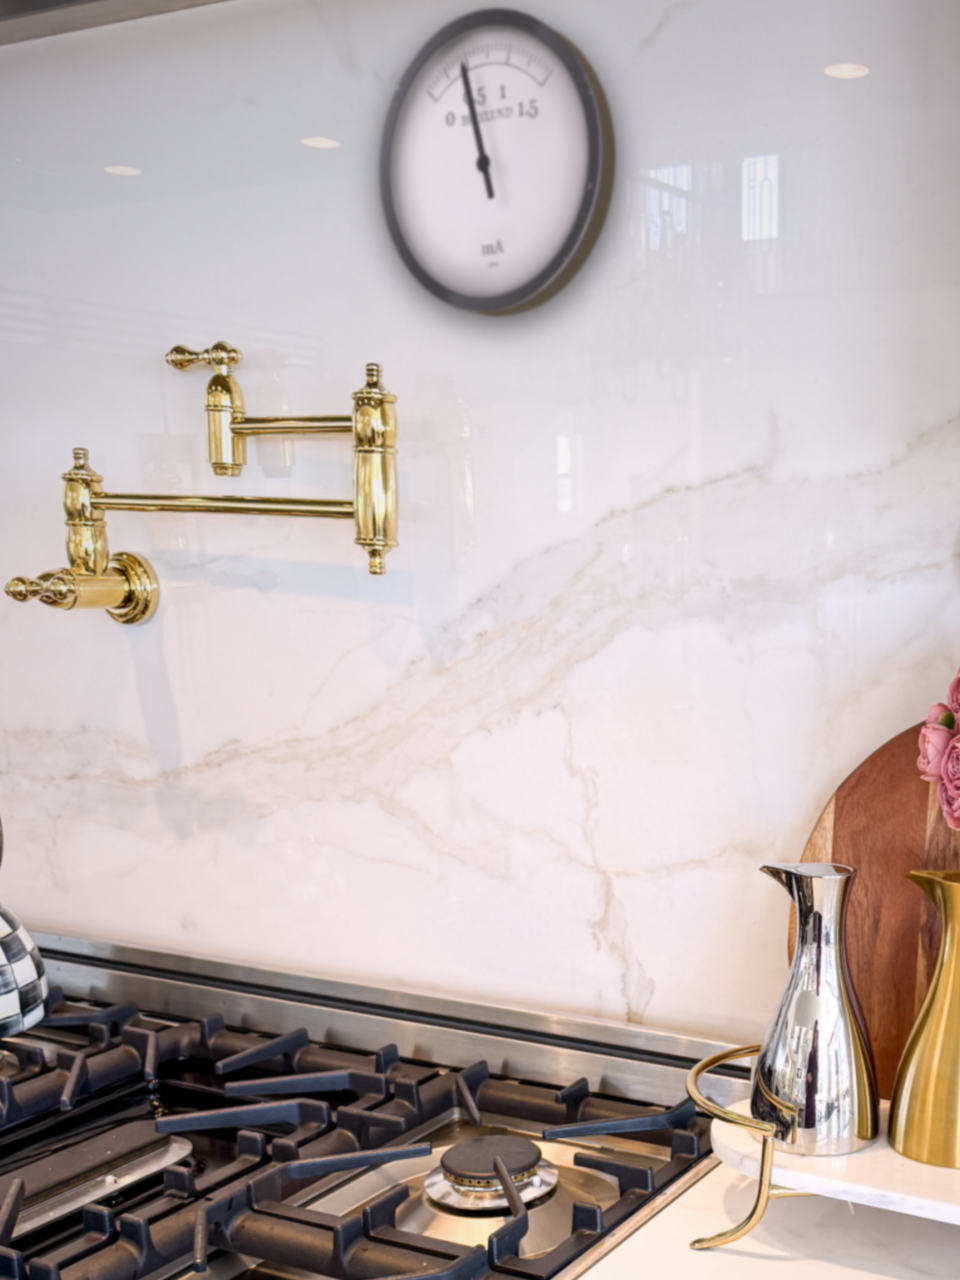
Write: 0.5 mA
